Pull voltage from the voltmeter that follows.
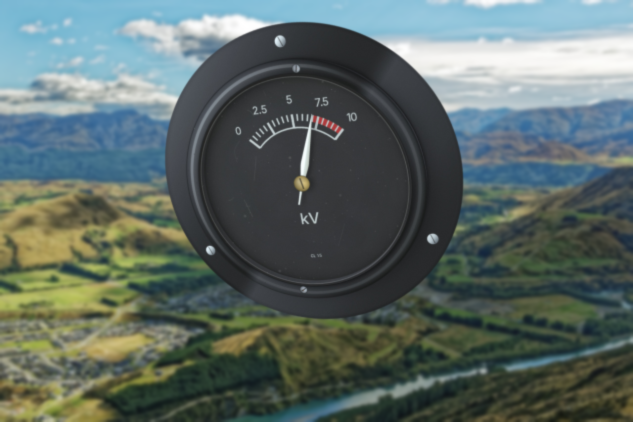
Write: 7 kV
